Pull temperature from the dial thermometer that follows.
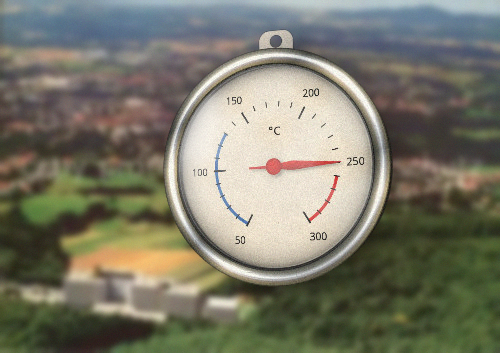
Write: 250 °C
